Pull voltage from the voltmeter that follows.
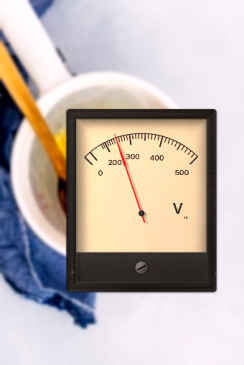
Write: 250 V
